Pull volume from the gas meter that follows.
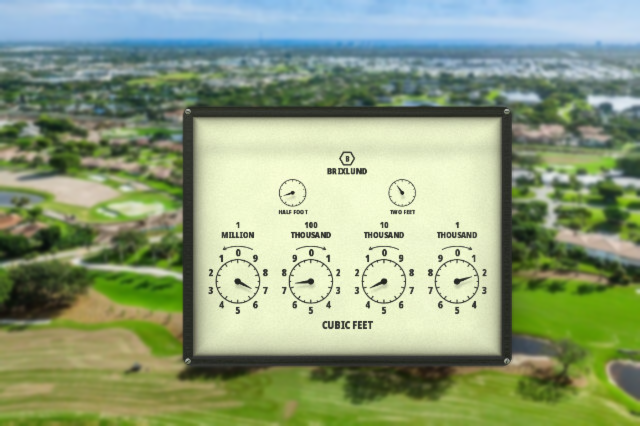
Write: 673200 ft³
